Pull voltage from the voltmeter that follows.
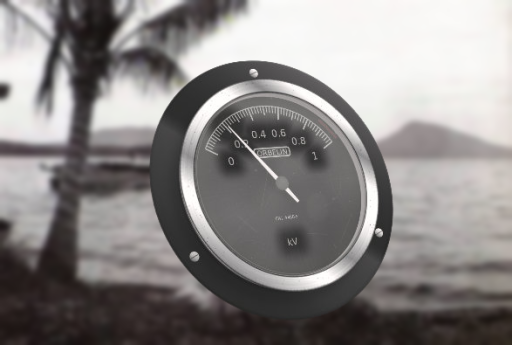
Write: 0.2 kV
